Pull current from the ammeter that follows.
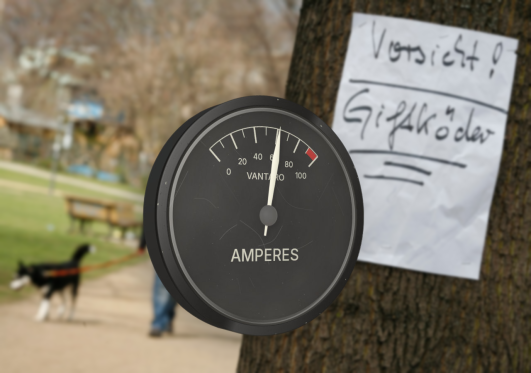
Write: 60 A
